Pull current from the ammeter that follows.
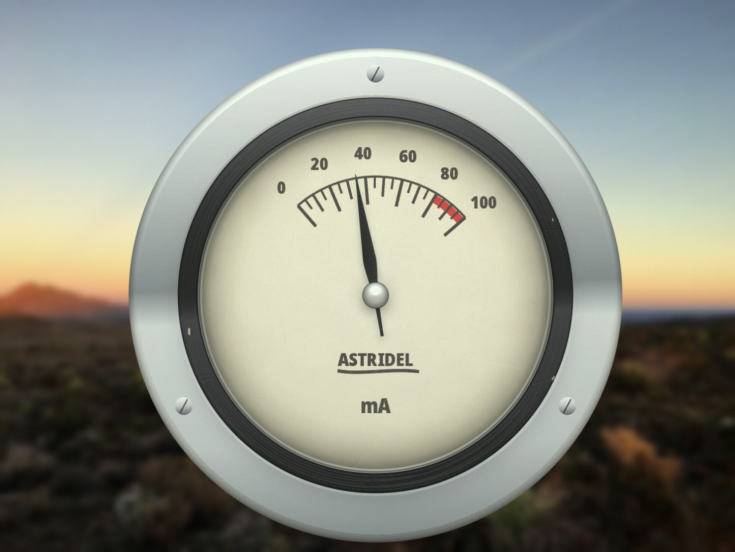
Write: 35 mA
